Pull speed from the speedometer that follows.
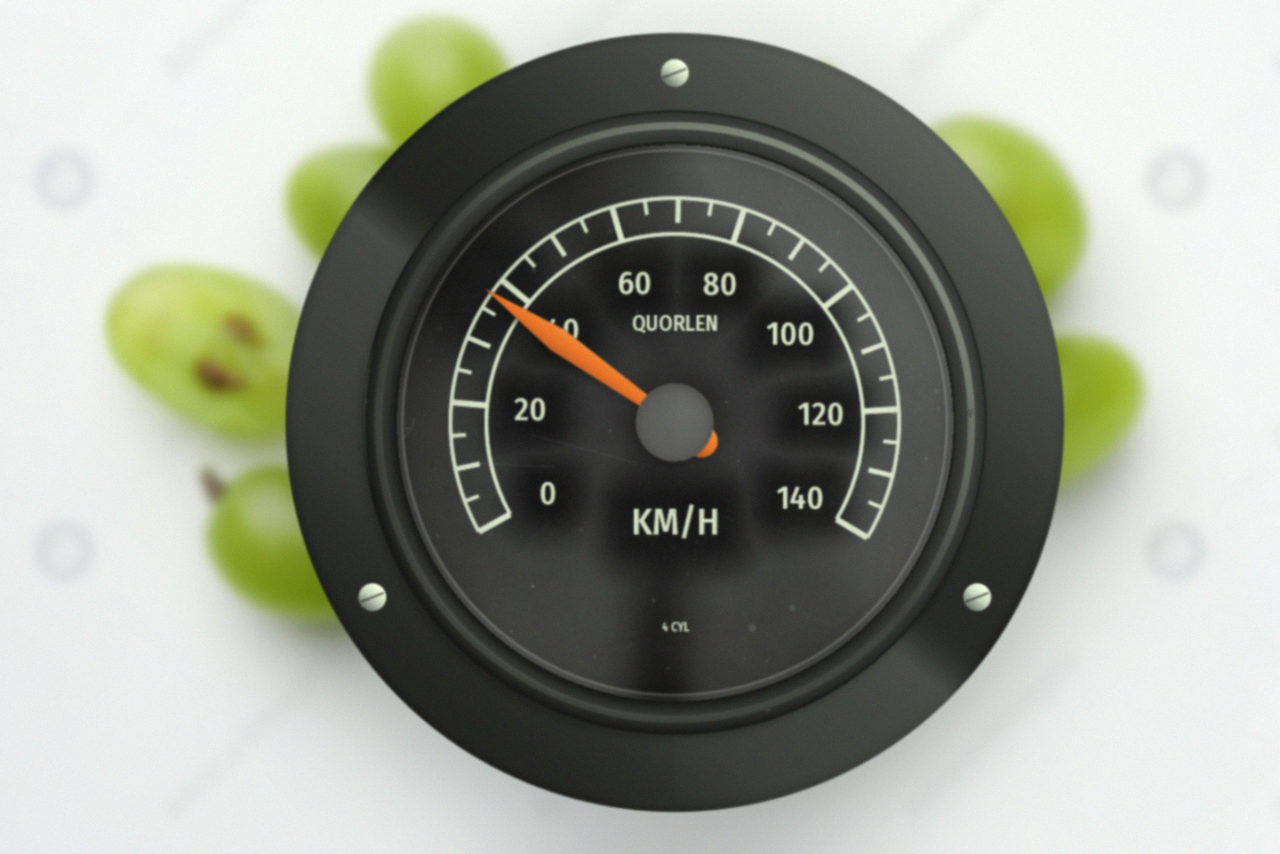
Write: 37.5 km/h
